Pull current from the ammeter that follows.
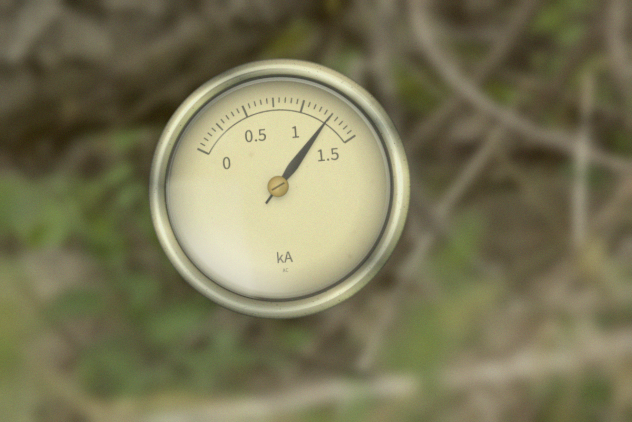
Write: 1.25 kA
